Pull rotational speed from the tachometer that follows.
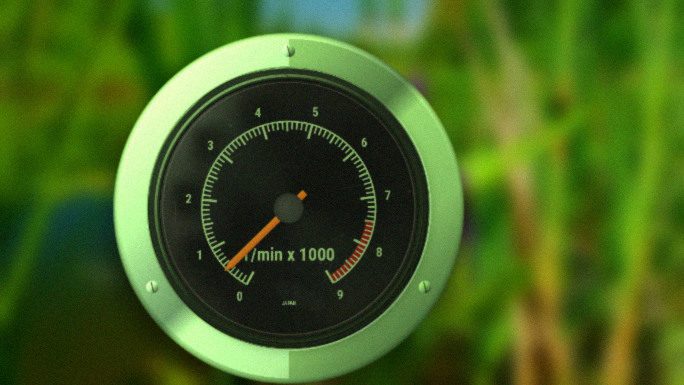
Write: 500 rpm
